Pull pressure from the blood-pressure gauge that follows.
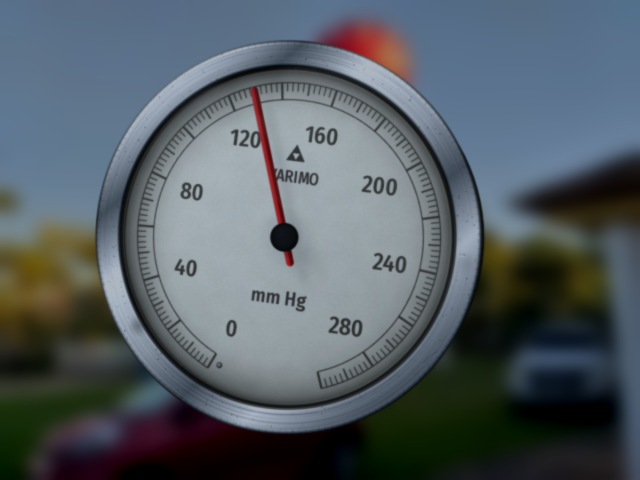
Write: 130 mmHg
